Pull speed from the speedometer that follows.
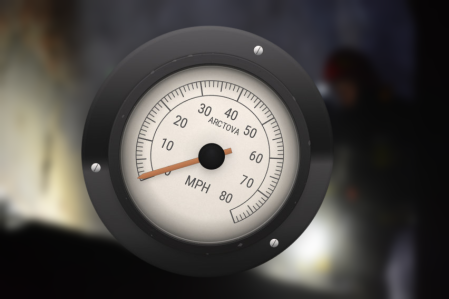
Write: 1 mph
